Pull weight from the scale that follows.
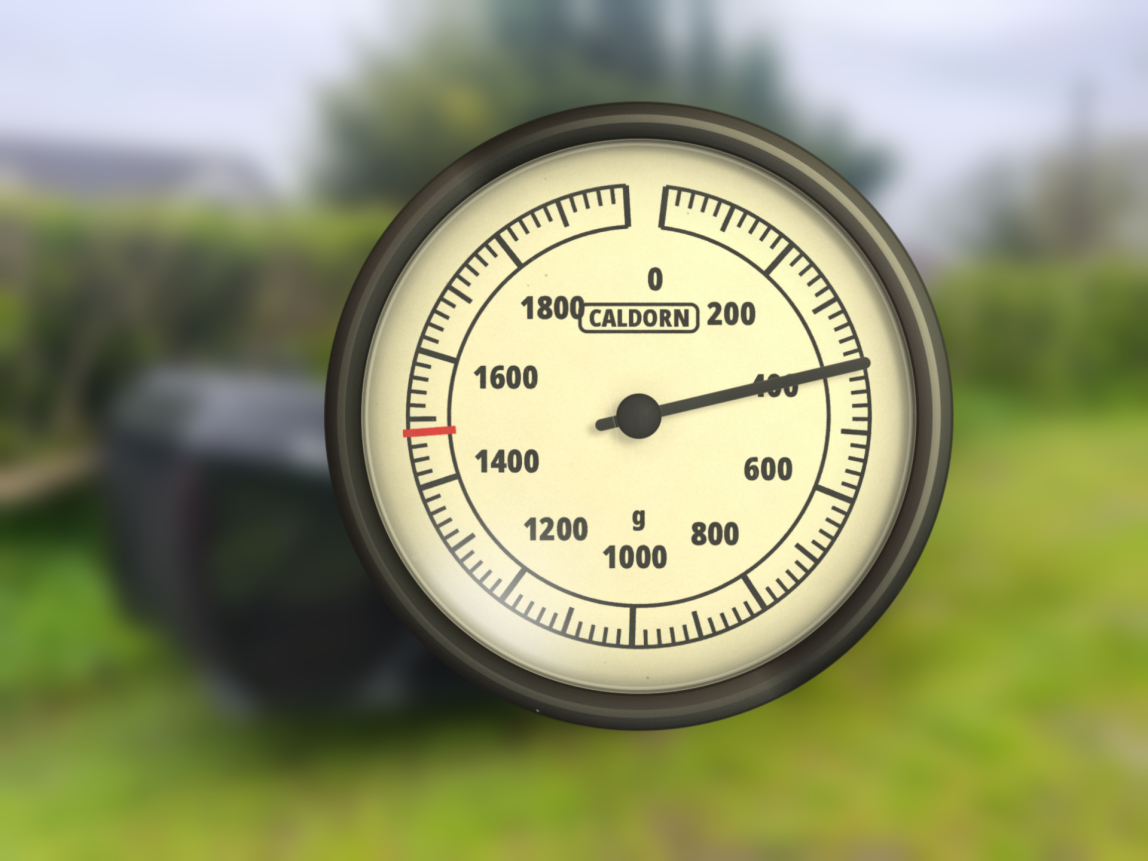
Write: 400 g
